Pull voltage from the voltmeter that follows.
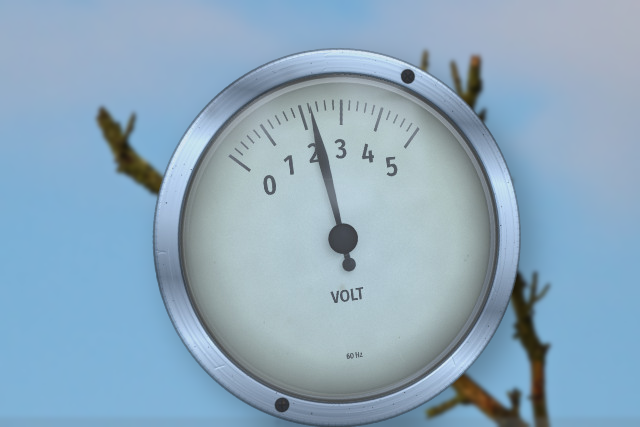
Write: 2.2 V
